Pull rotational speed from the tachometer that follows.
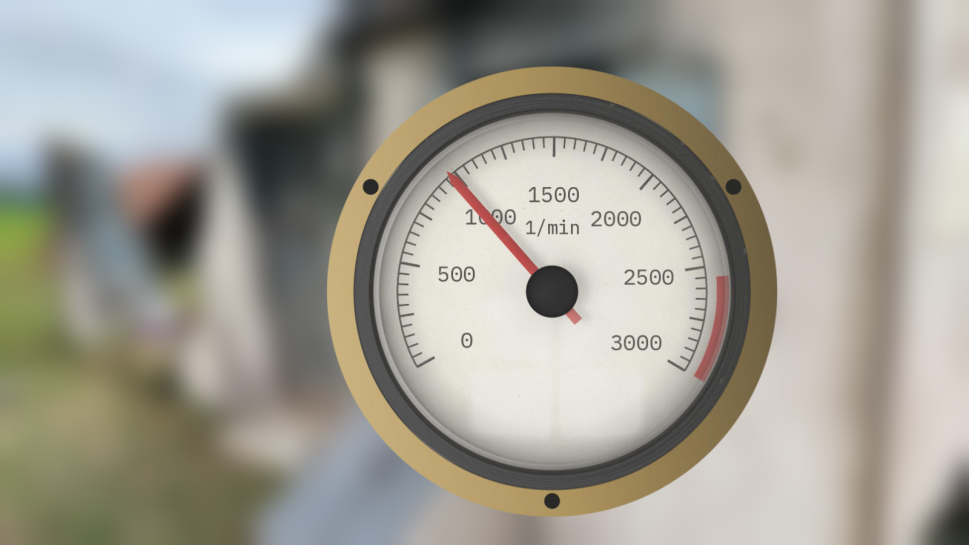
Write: 975 rpm
